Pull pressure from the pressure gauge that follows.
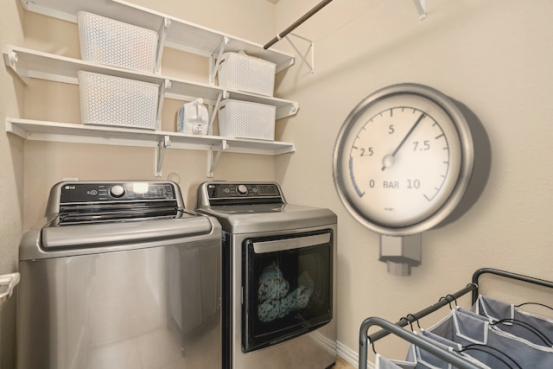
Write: 6.5 bar
